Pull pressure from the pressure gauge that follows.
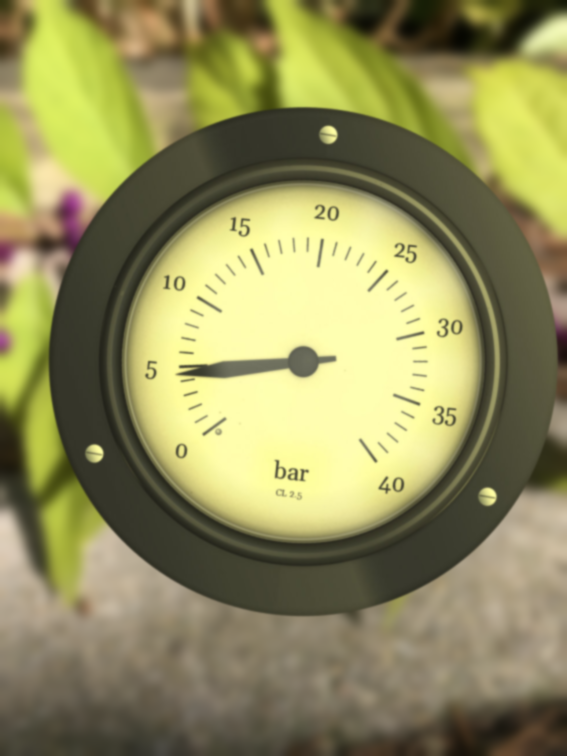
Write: 4.5 bar
